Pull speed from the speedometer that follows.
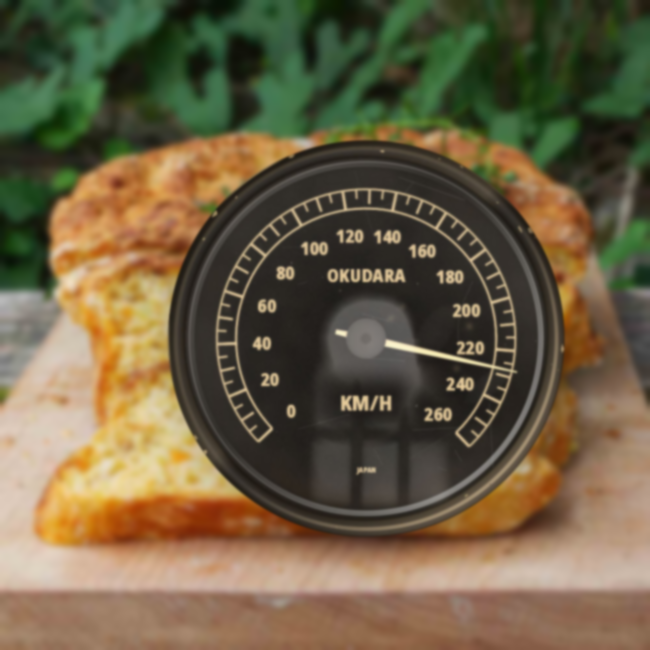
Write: 227.5 km/h
